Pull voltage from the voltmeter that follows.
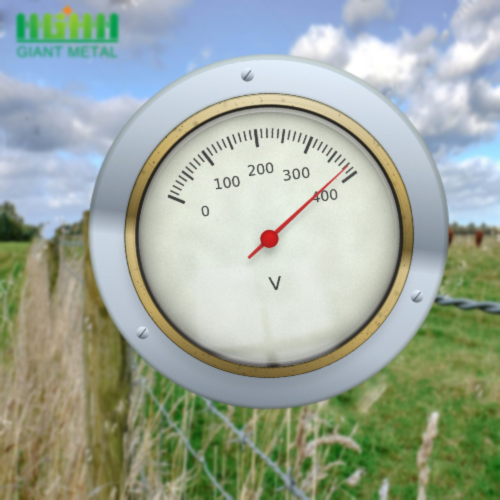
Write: 380 V
